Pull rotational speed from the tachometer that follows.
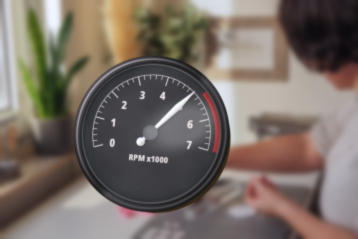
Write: 5000 rpm
